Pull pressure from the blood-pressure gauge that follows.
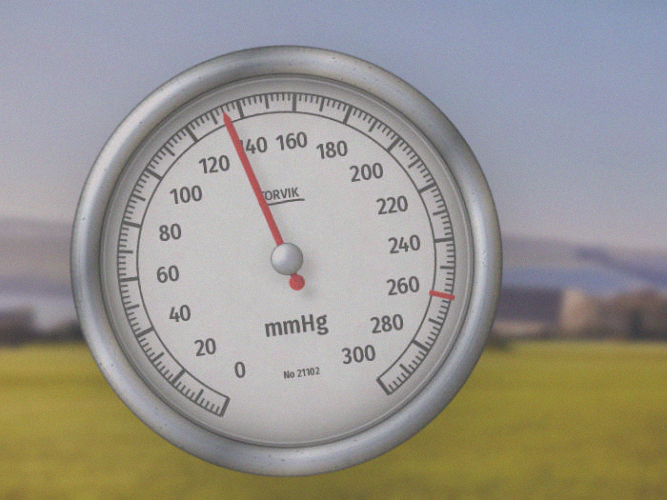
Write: 134 mmHg
